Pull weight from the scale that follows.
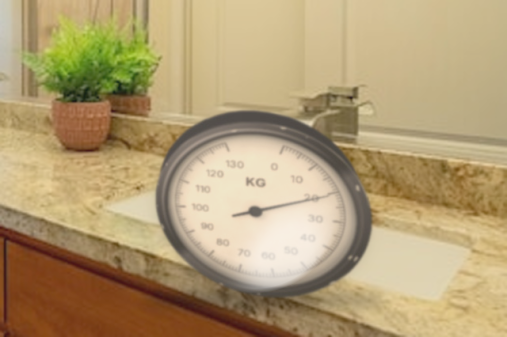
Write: 20 kg
